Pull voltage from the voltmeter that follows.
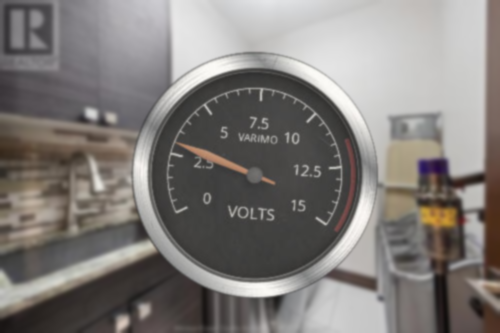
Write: 3 V
